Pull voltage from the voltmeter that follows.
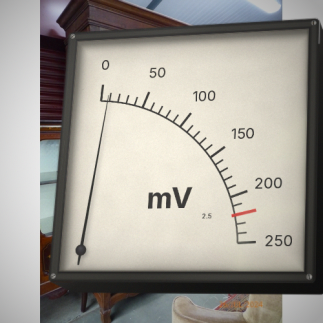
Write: 10 mV
